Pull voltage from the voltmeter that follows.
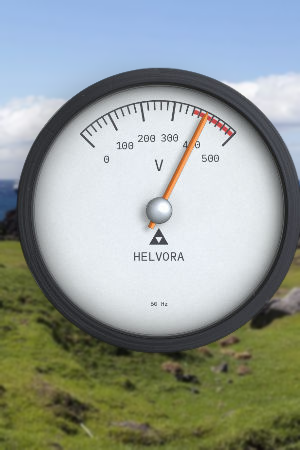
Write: 400 V
